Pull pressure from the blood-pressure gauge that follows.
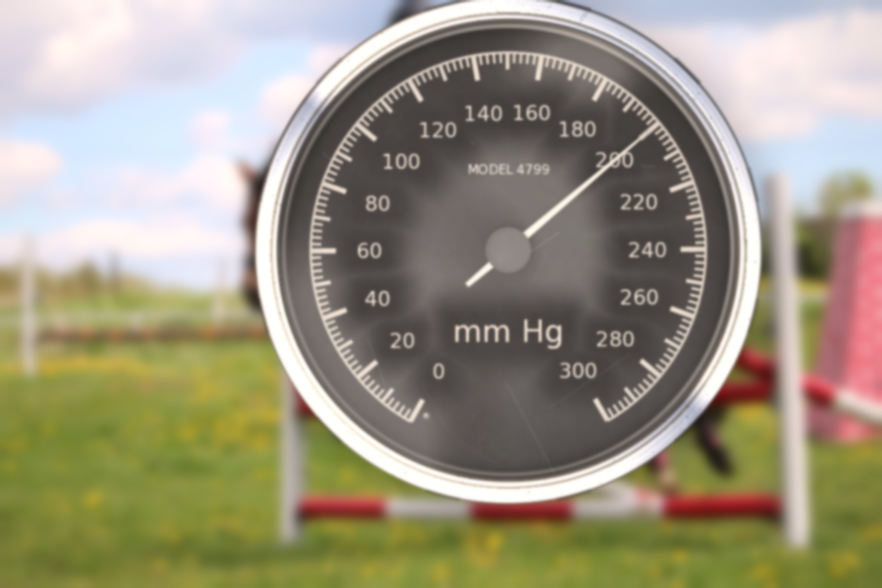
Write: 200 mmHg
